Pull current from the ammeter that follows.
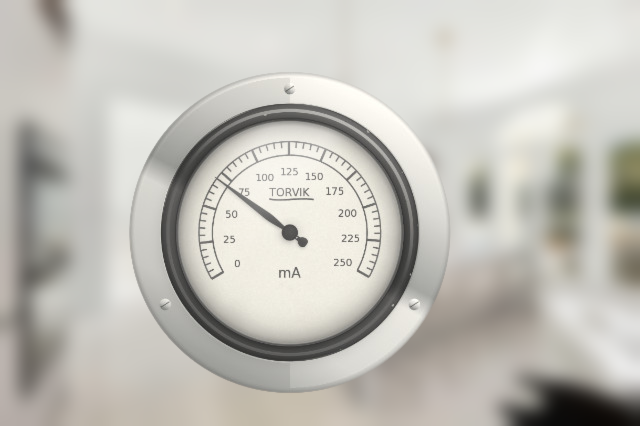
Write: 70 mA
